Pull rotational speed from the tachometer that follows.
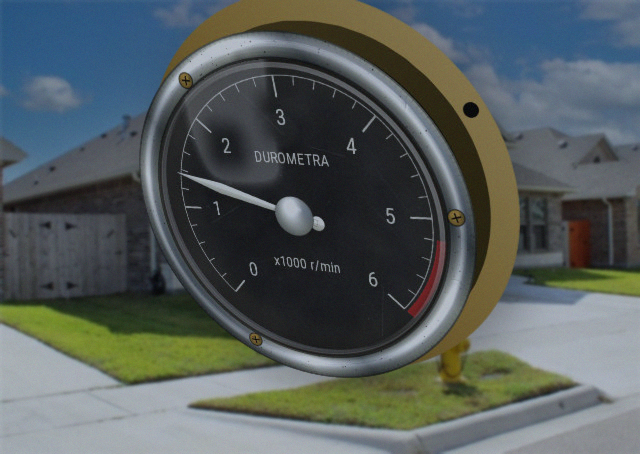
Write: 1400 rpm
